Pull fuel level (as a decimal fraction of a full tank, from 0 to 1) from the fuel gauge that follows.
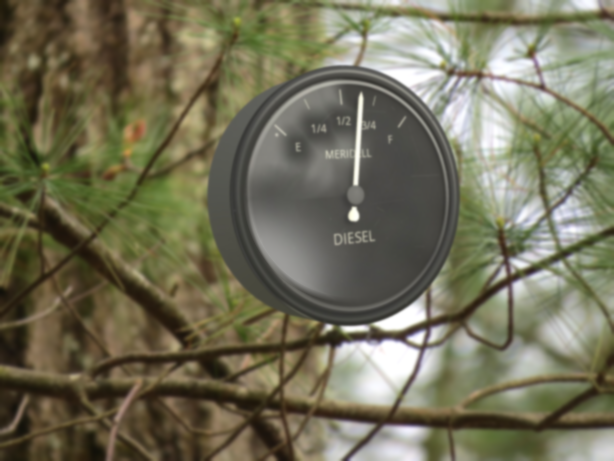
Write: 0.625
